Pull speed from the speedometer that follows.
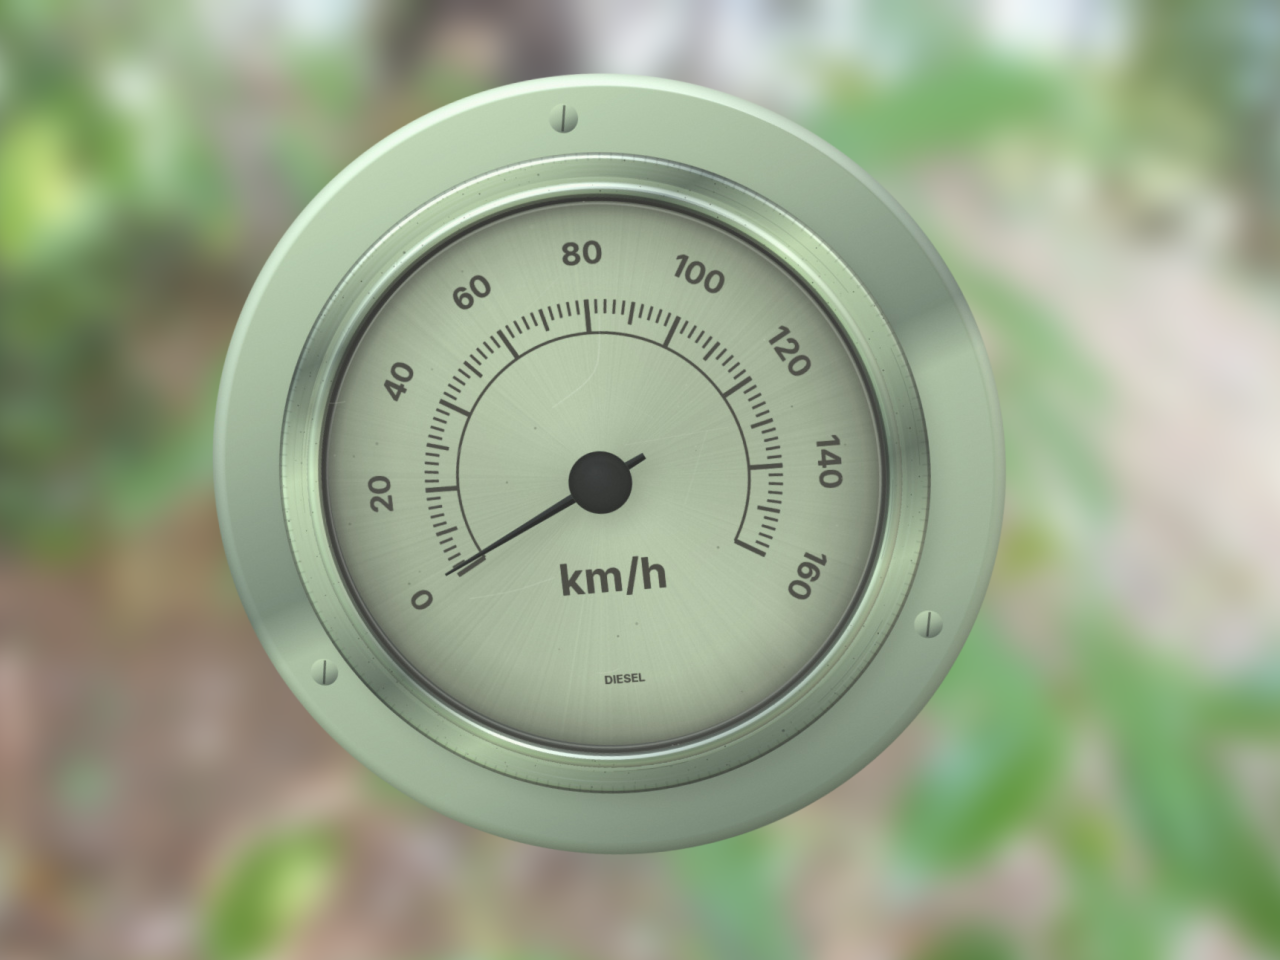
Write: 2 km/h
